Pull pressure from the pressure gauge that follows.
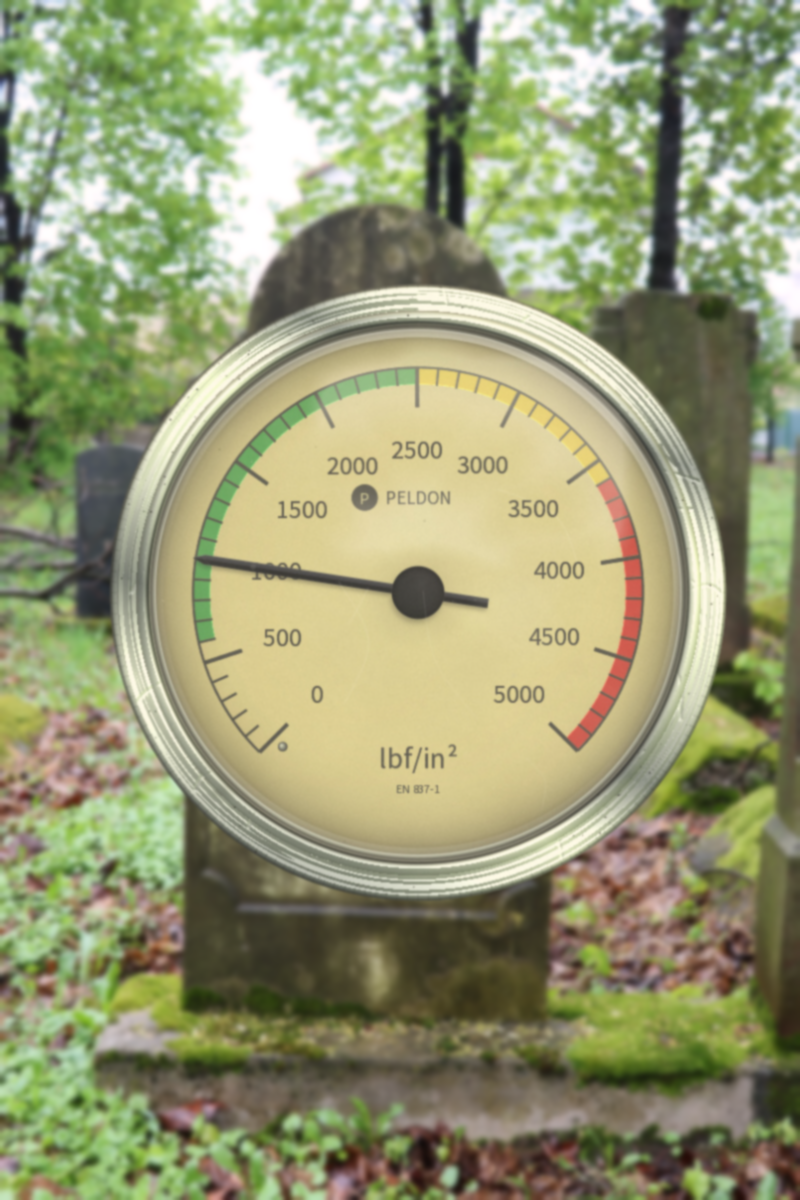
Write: 1000 psi
